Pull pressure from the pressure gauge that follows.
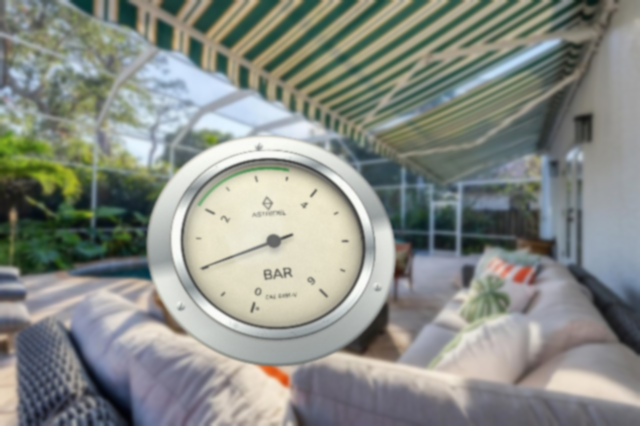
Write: 1 bar
